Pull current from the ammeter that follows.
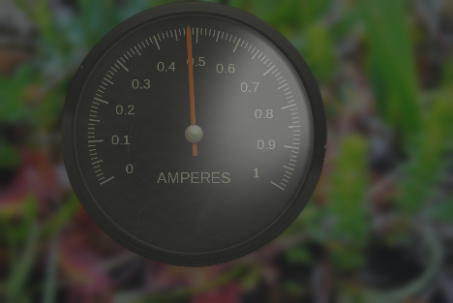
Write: 0.48 A
